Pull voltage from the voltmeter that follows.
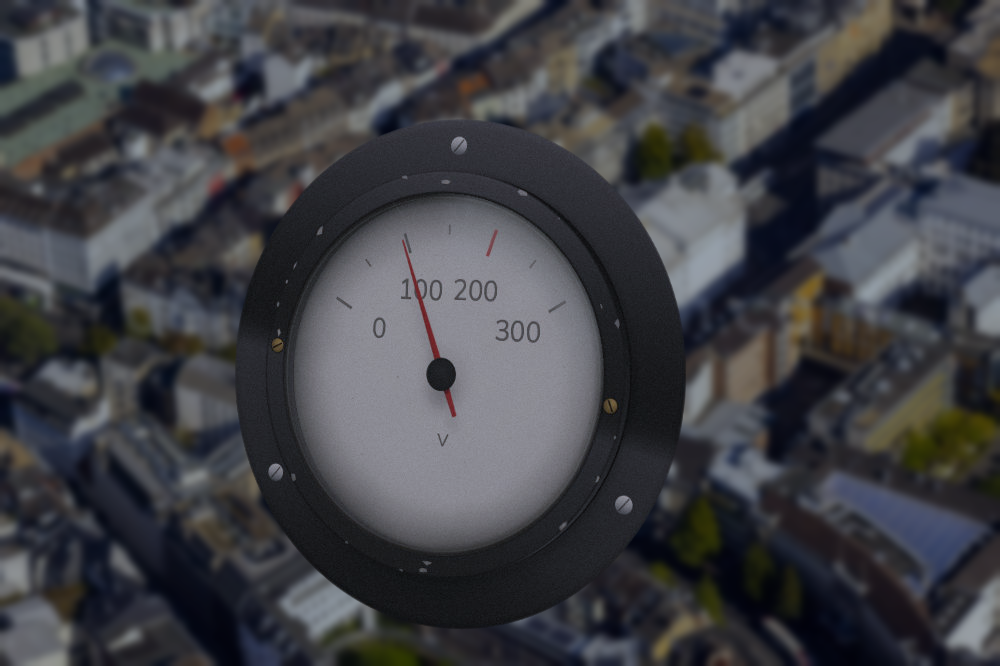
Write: 100 V
